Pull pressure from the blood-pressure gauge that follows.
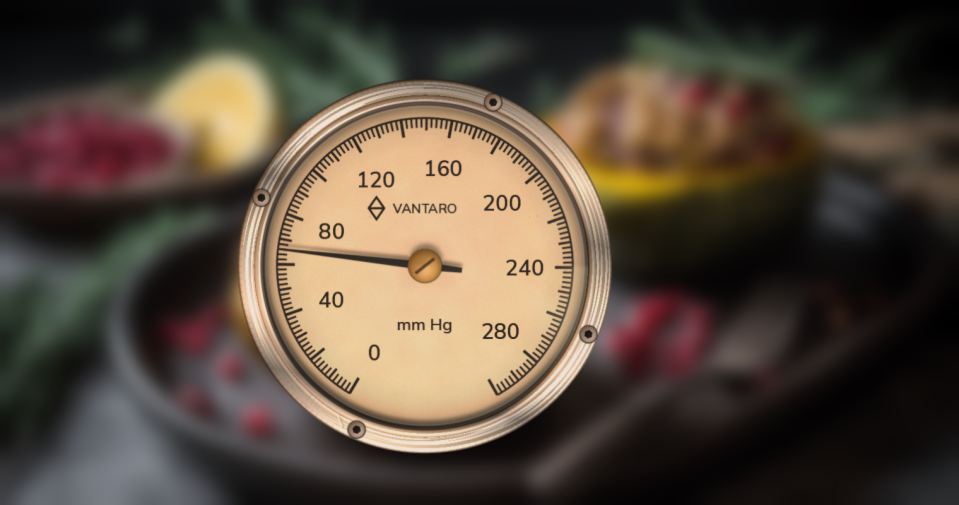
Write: 66 mmHg
